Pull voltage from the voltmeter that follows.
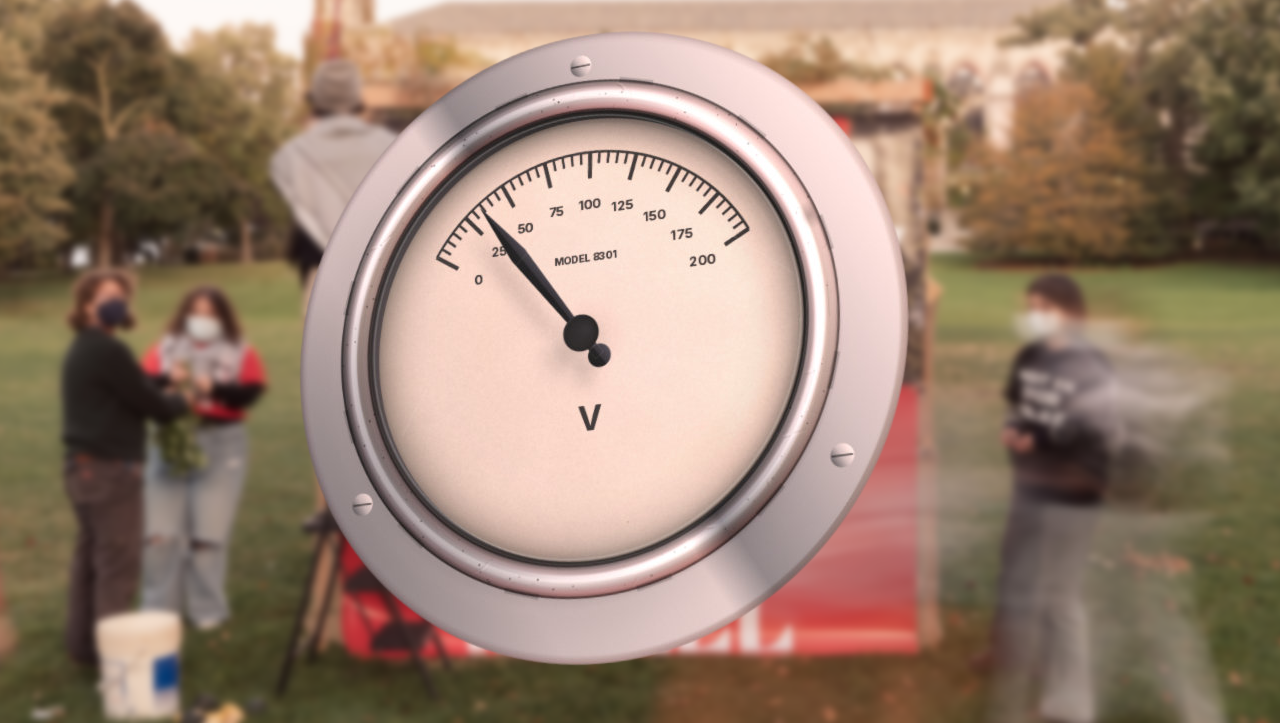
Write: 35 V
